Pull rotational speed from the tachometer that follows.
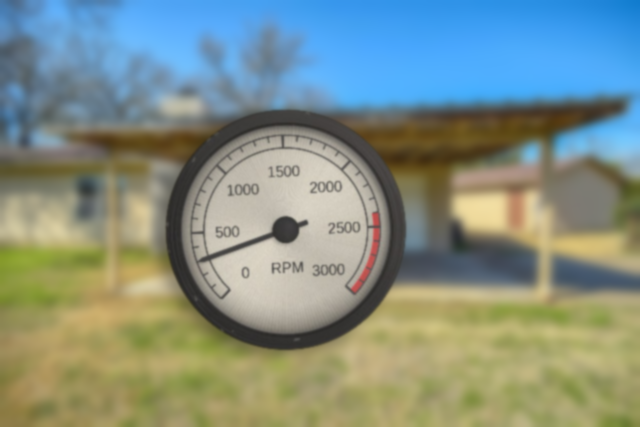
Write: 300 rpm
